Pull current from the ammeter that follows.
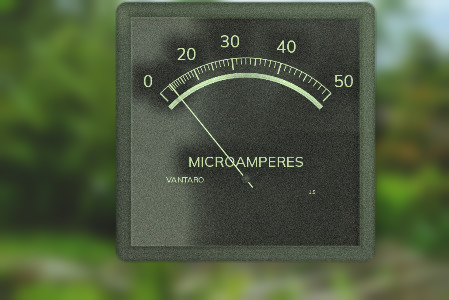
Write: 10 µA
